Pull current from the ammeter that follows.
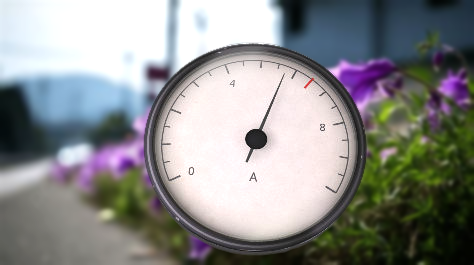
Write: 5.75 A
